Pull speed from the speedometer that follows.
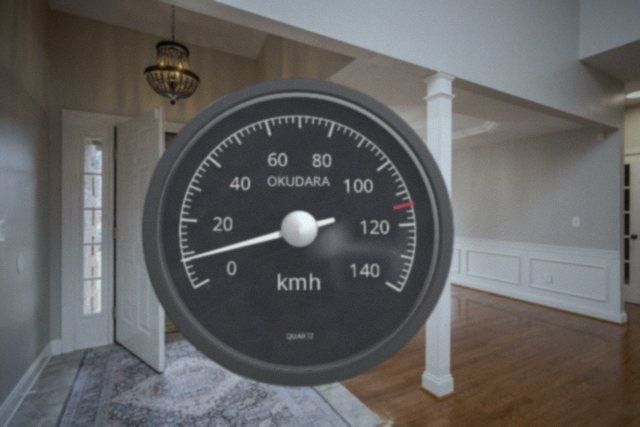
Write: 8 km/h
